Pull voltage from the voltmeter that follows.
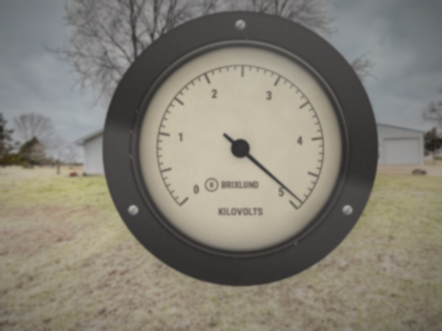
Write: 4.9 kV
